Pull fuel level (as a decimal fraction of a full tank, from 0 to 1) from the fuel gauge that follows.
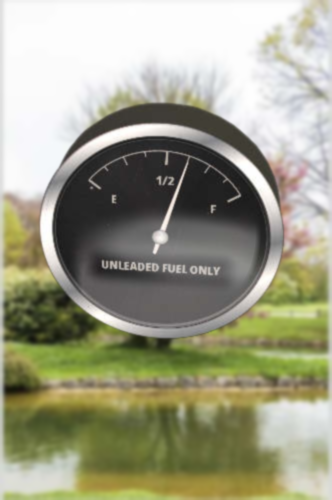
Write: 0.625
